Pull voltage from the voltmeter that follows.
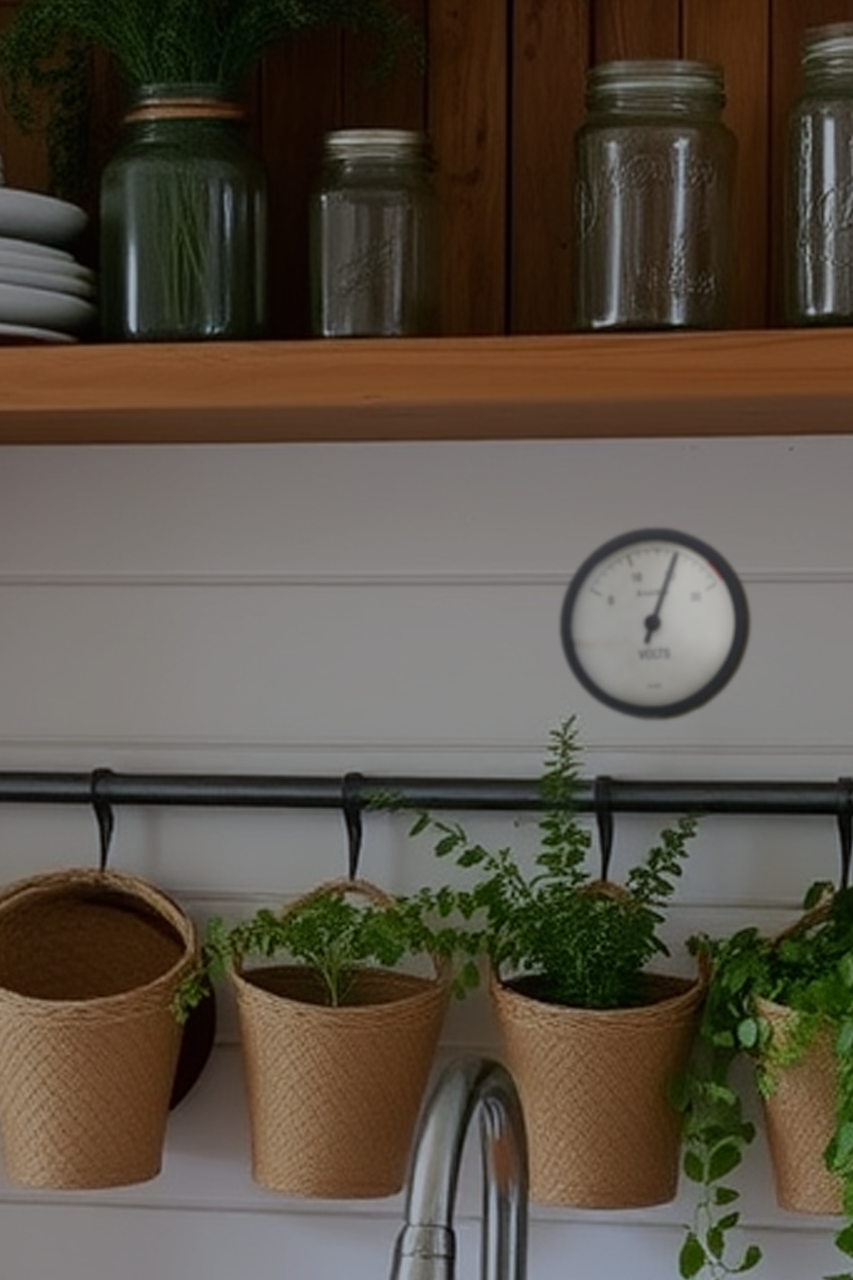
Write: 20 V
